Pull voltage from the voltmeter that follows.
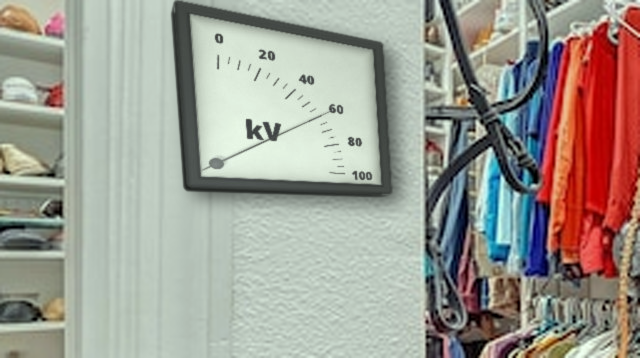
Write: 60 kV
